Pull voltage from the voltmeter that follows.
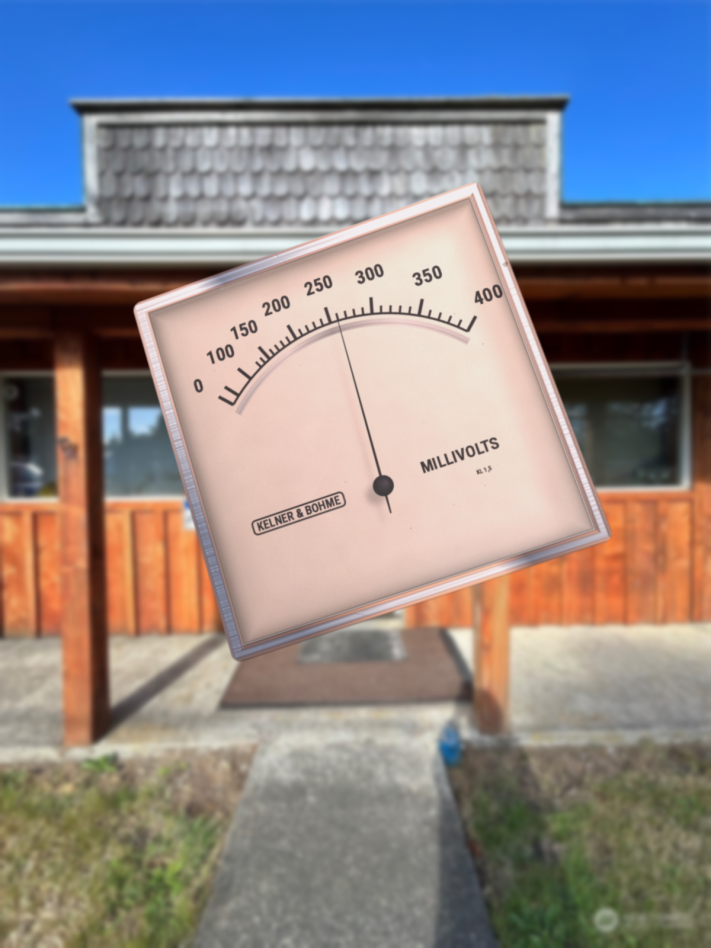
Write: 260 mV
